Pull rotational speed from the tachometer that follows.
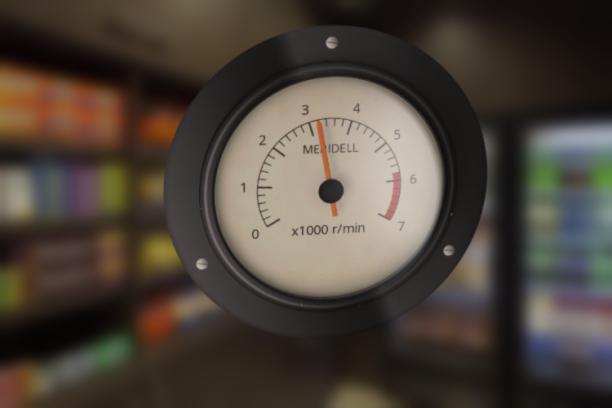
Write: 3200 rpm
